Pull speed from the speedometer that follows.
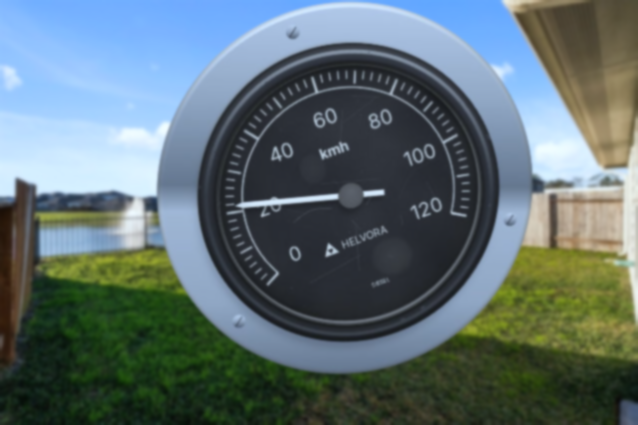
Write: 22 km/h
